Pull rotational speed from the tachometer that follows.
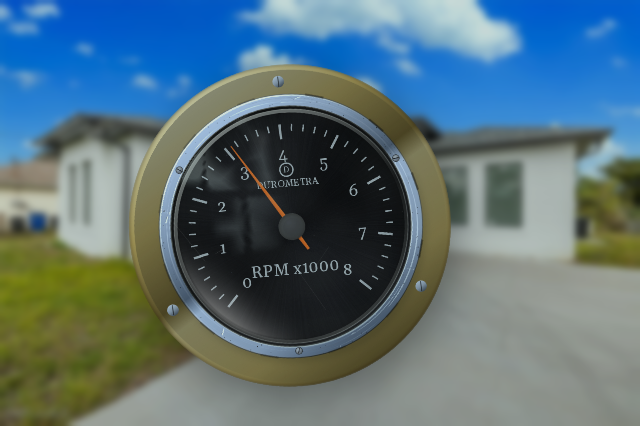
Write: 3100 rpm
